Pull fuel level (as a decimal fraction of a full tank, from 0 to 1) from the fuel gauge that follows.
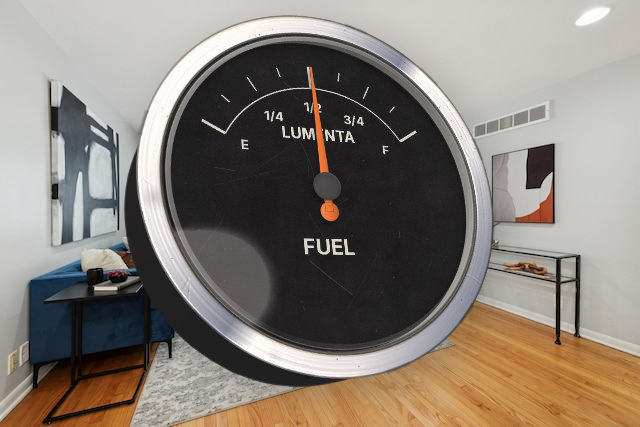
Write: 0.5
